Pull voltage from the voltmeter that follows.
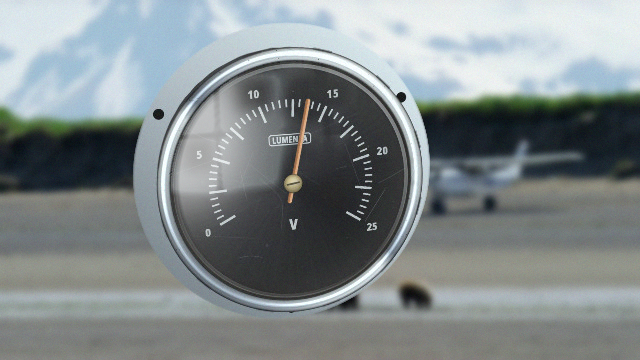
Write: 13.5 V
